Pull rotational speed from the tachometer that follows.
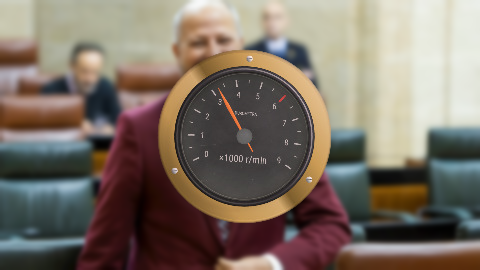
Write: 3250 rpm
